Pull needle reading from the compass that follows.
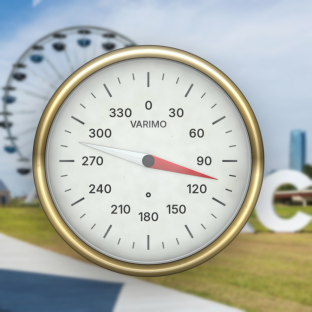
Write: 105 °
